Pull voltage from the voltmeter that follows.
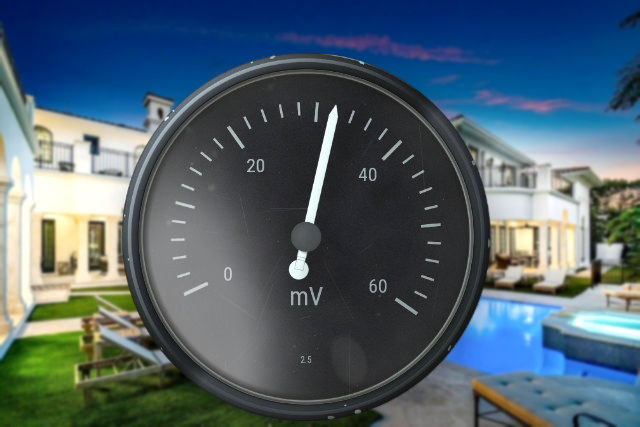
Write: 32 mV
